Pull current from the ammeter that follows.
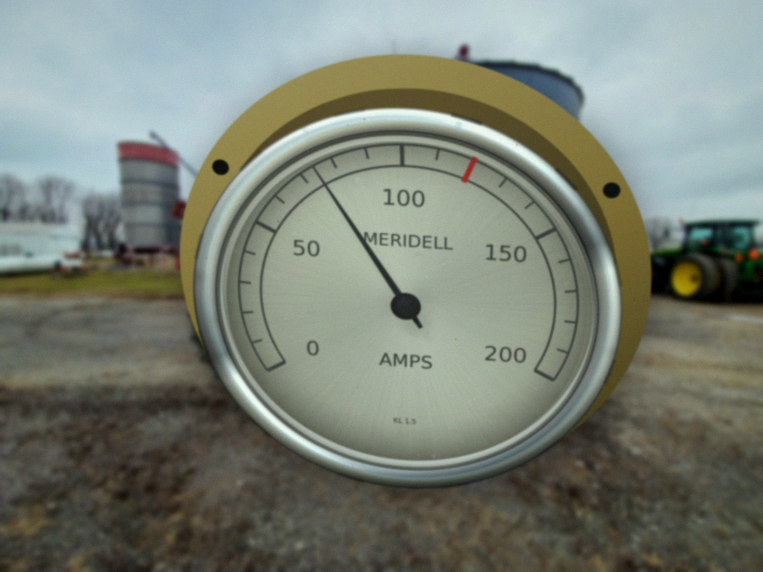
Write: 75 A
